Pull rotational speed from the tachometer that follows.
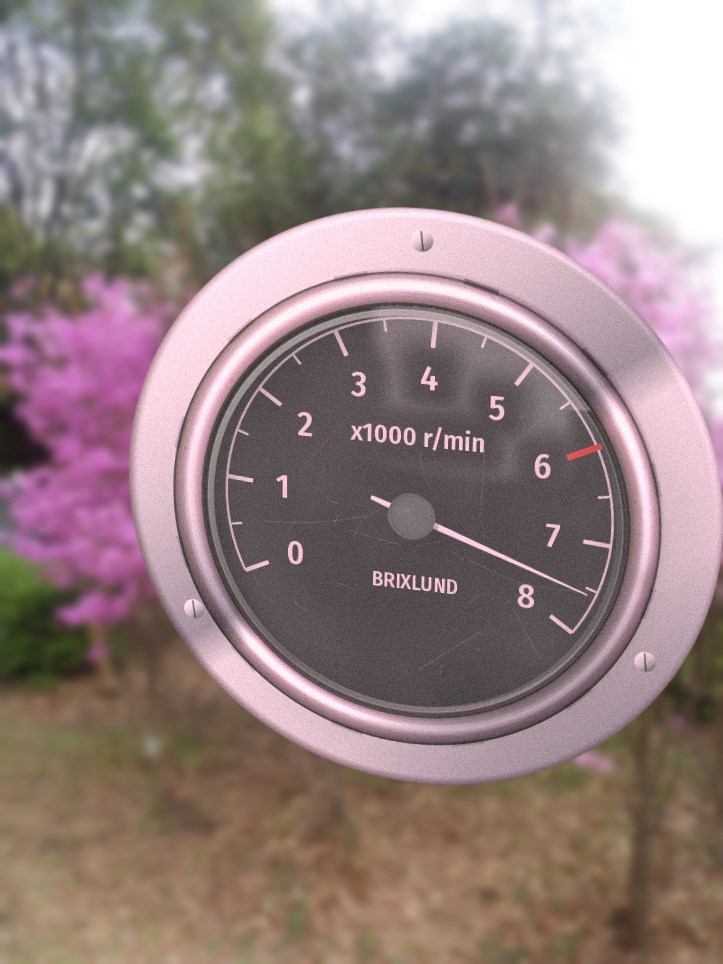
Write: 7500 rpm
